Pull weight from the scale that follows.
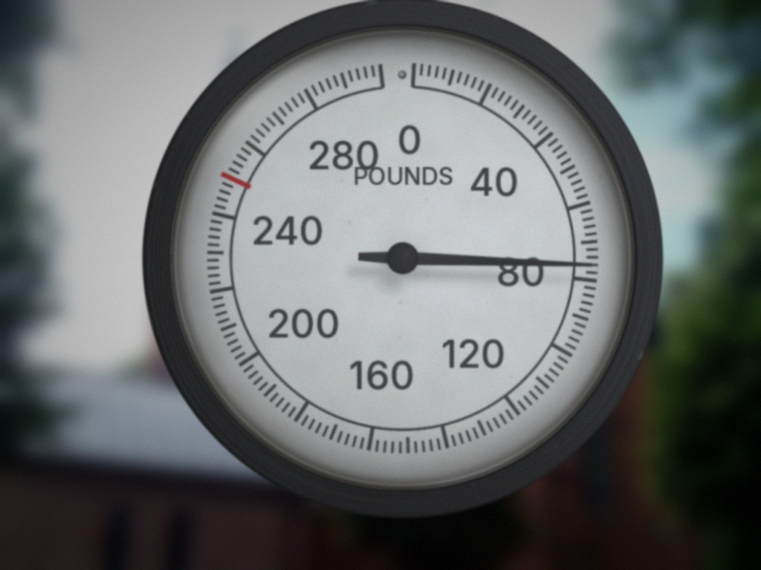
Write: 76 lb
